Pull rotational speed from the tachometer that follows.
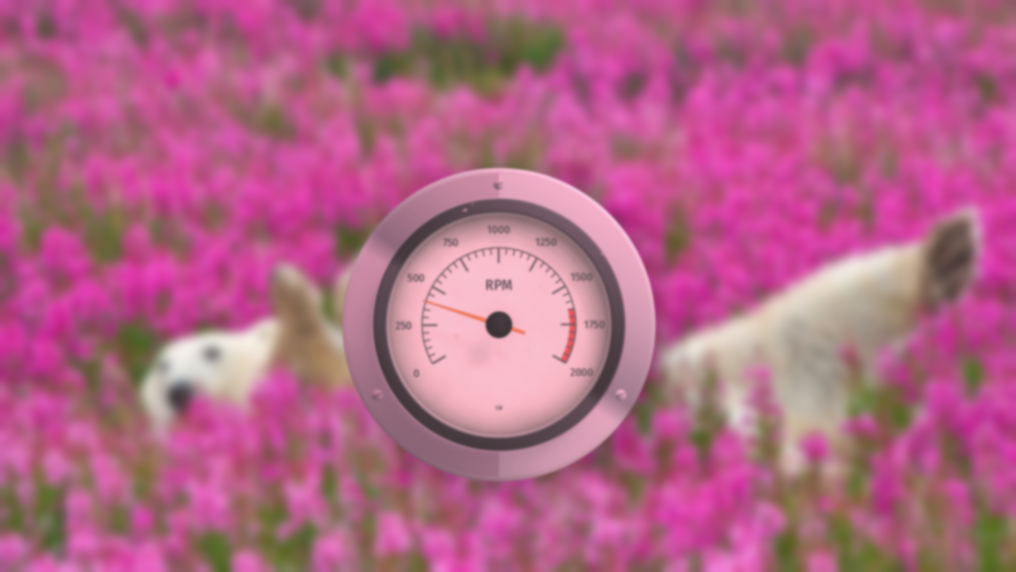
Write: 400 rpm
